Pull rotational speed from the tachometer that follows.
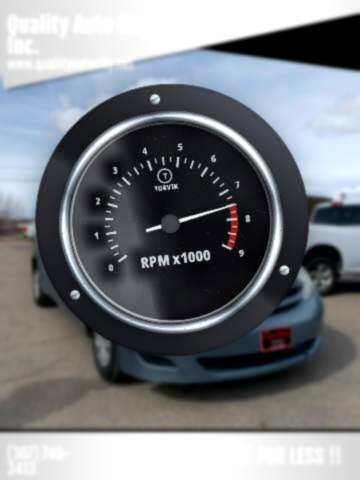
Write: 7500 rpm
